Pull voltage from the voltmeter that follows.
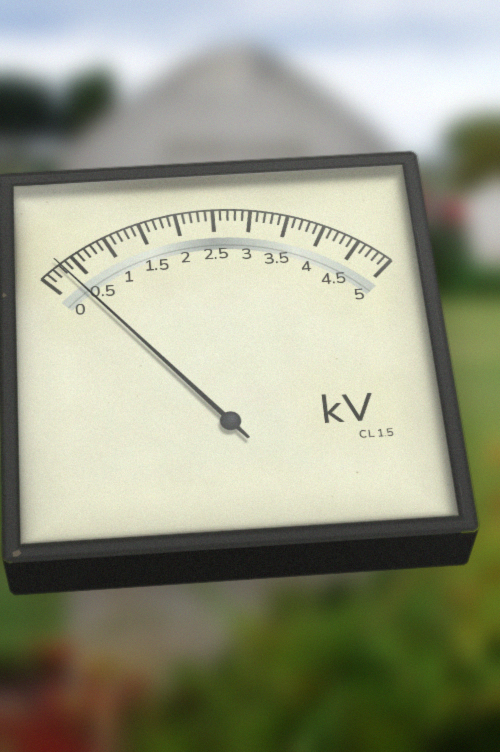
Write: 0.3 kV
